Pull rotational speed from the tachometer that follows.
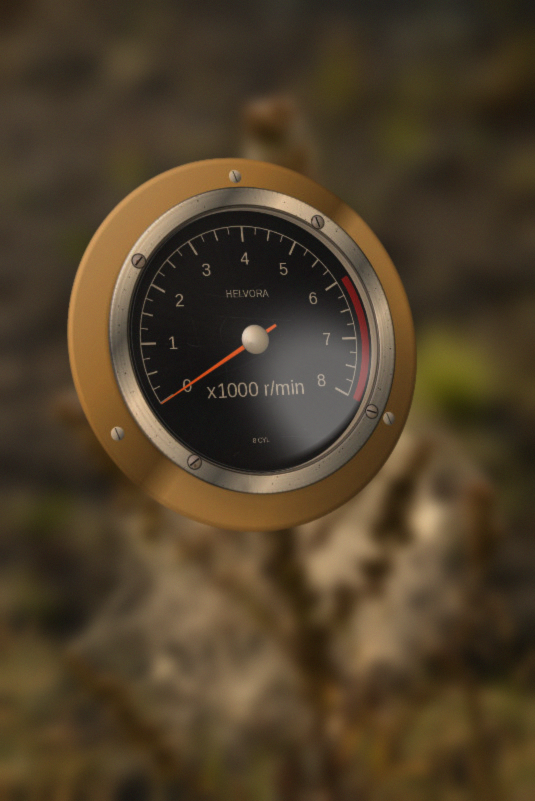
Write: 0 rpm
